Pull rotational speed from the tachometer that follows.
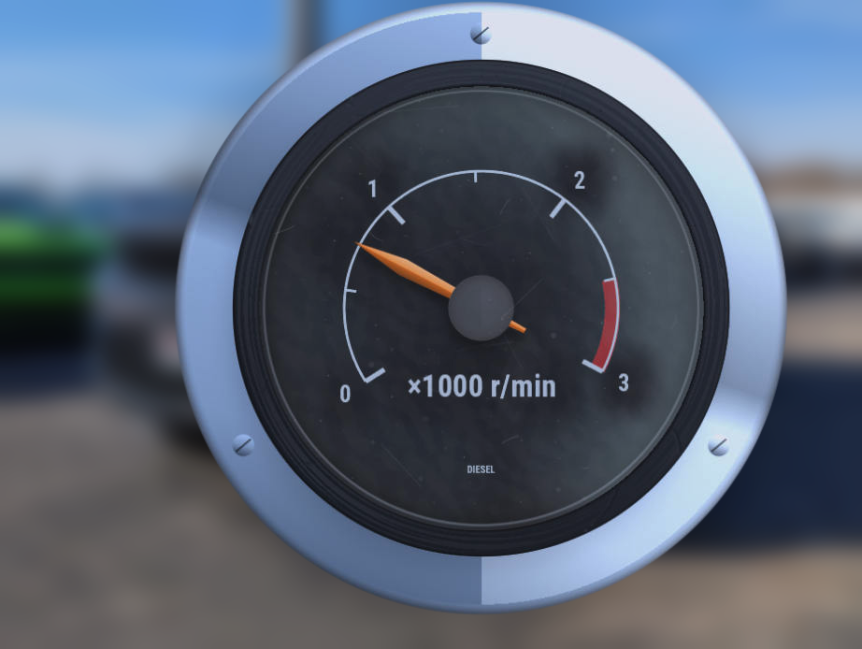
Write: 750 rpm
